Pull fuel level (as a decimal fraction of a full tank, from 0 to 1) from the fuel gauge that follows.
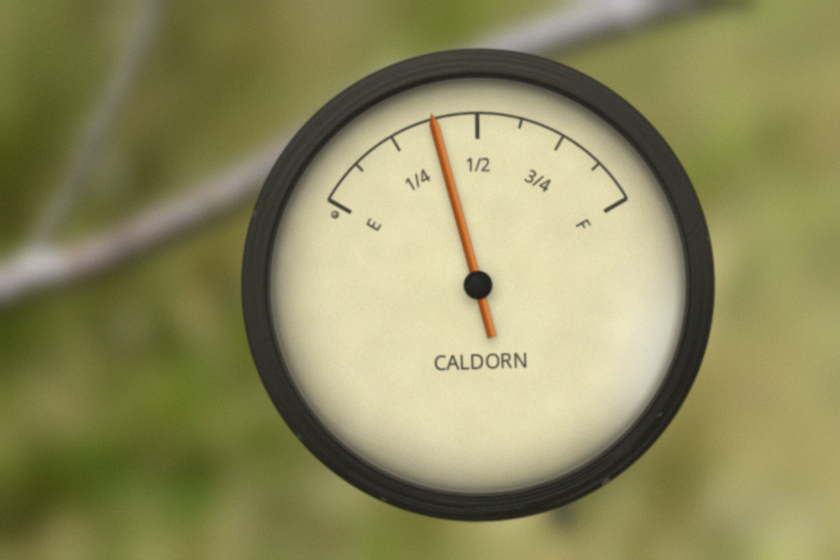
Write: 0.375
